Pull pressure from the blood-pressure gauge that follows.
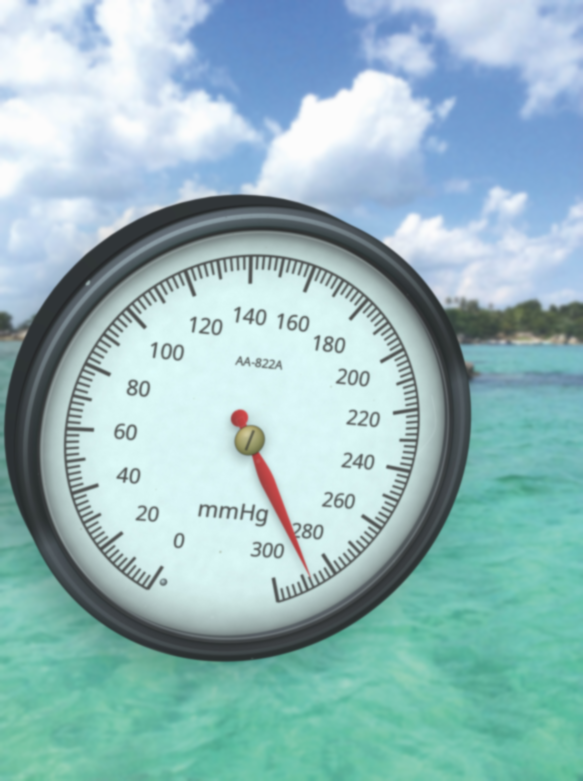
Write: 288 mmHg
